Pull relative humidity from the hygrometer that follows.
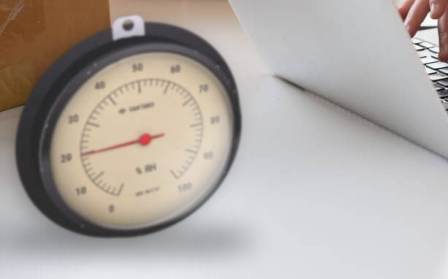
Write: 20 %
